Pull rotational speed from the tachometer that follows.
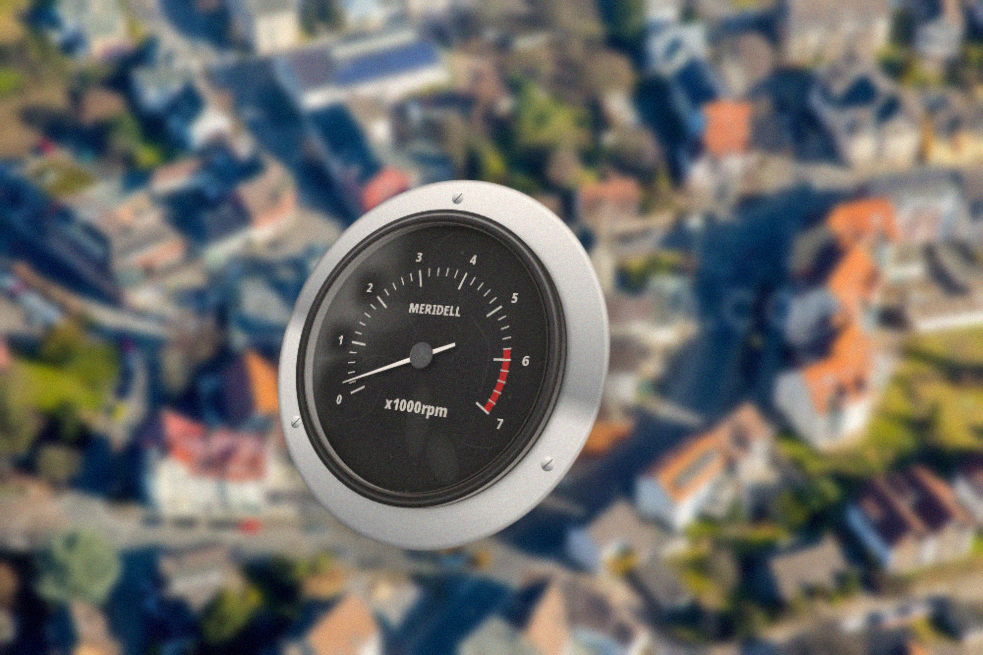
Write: 200 rpm
